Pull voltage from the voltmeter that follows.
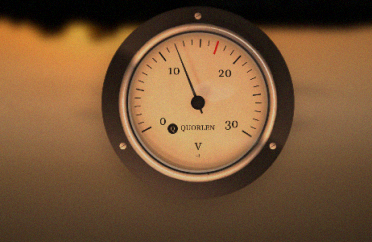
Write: 12 V
